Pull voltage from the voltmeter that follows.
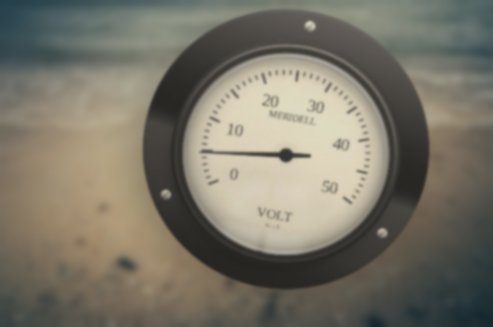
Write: 5 V
